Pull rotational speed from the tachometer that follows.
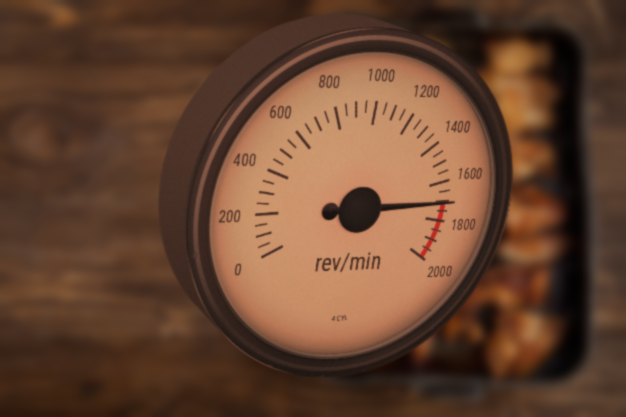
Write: 1700 rpm
